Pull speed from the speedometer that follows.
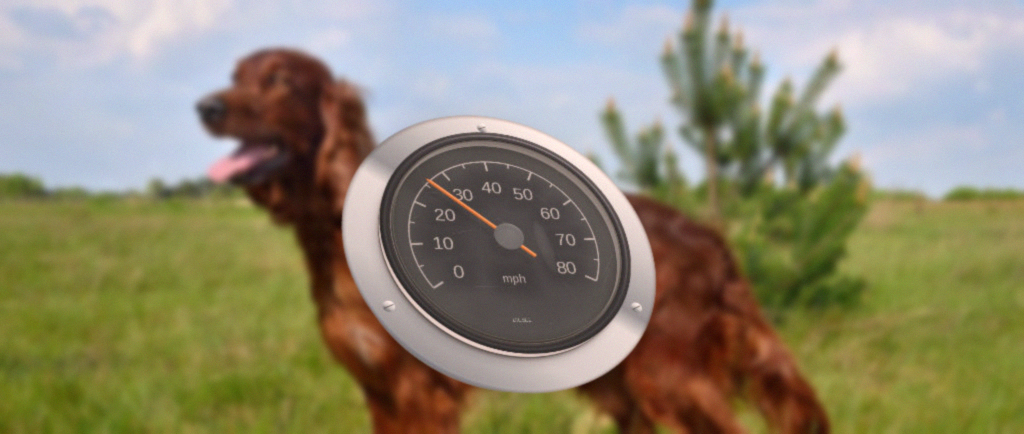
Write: 25 mph
